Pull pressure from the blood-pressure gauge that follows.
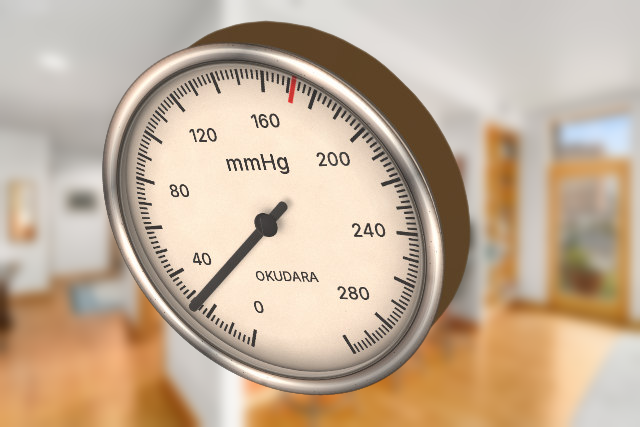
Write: 26 mmHg
